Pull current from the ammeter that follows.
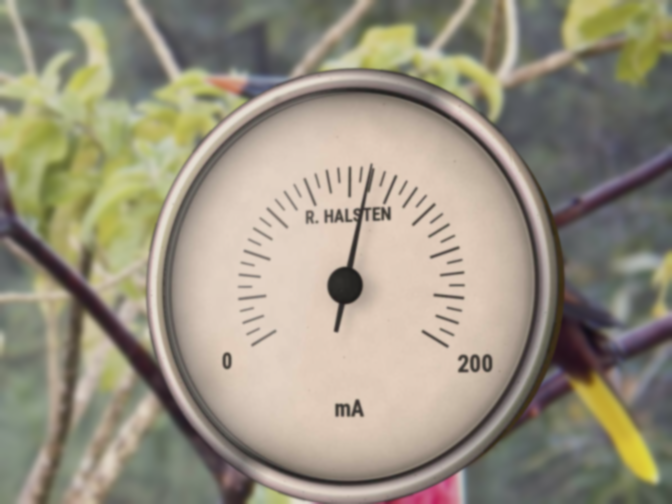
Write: 110 mA
